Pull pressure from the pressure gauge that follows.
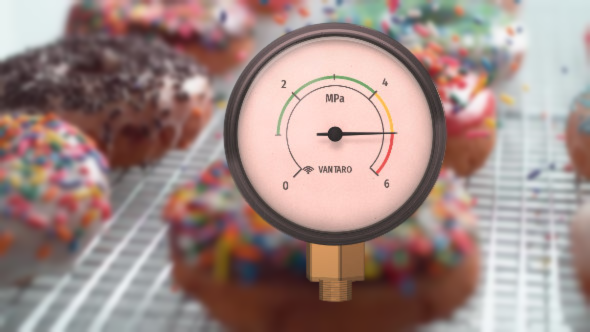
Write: 5 MPa
